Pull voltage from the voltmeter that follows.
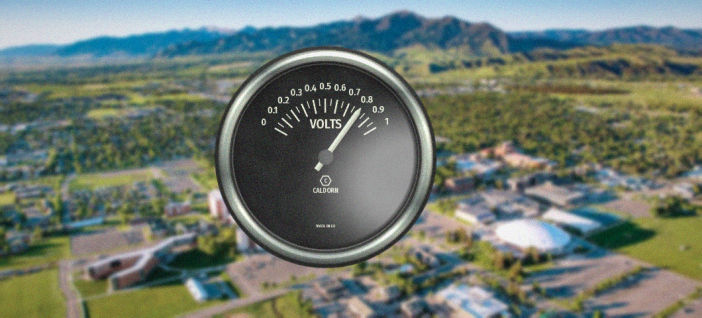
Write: 0.8 V
